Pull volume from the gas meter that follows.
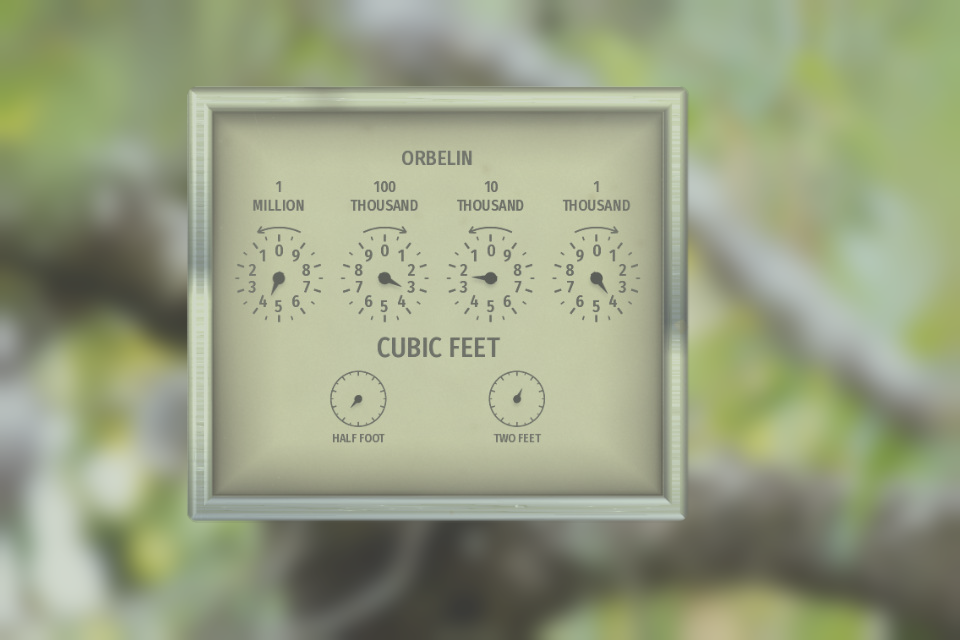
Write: 432400 ft³
